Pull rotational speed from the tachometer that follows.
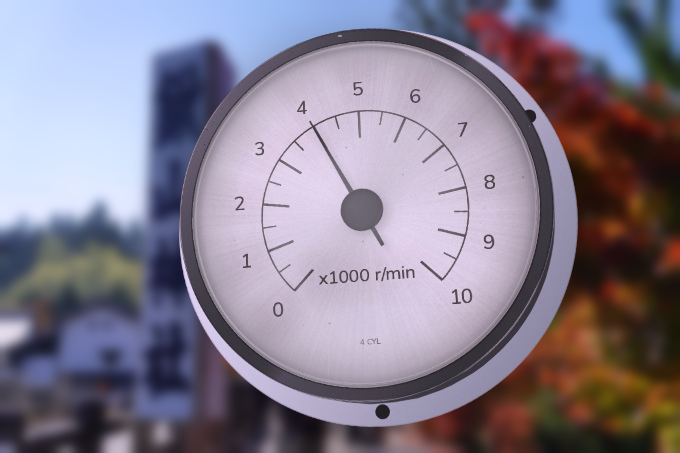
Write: 4000 rpm
